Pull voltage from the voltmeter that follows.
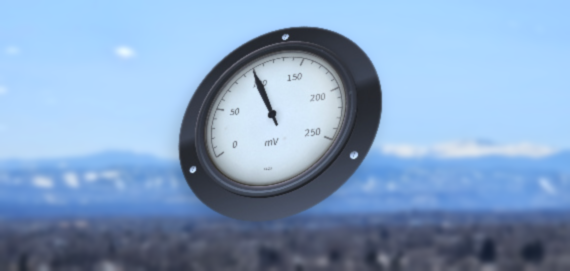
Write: 100 mV
